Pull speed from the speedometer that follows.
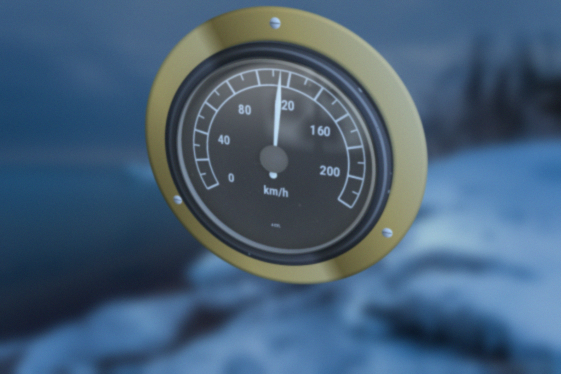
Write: 115 km/h
